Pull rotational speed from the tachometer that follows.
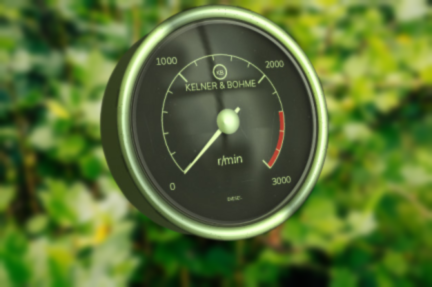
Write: 0 rpm
